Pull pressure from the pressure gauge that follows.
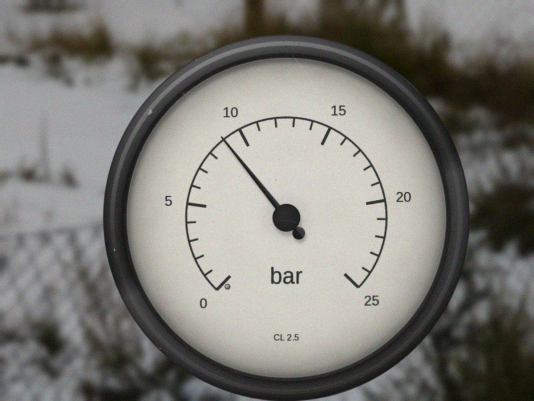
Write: 9 bar
